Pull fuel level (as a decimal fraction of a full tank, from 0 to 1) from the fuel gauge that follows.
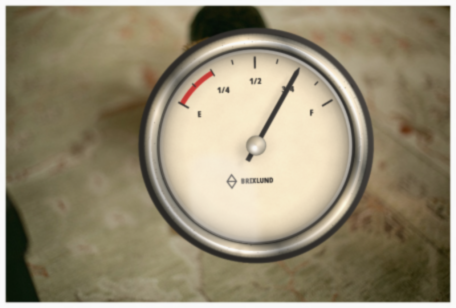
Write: 0.75
